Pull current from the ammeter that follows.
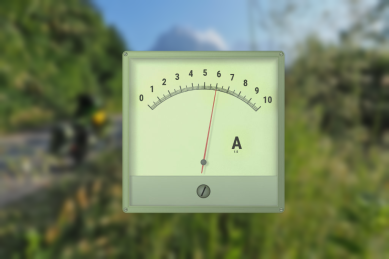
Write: 6 A
